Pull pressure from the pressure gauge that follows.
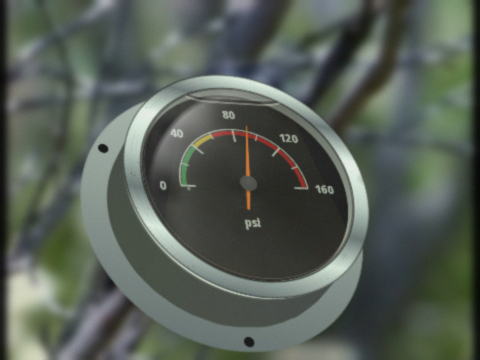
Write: 90 psi
